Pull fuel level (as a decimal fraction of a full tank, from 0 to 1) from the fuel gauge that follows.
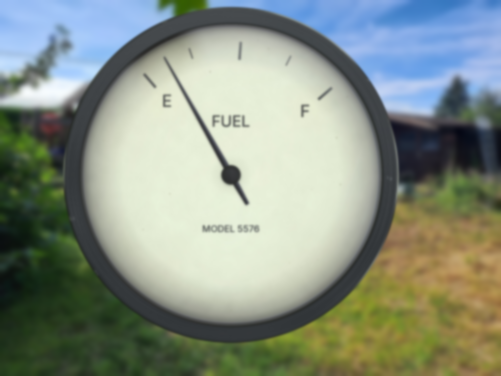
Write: 0.125
